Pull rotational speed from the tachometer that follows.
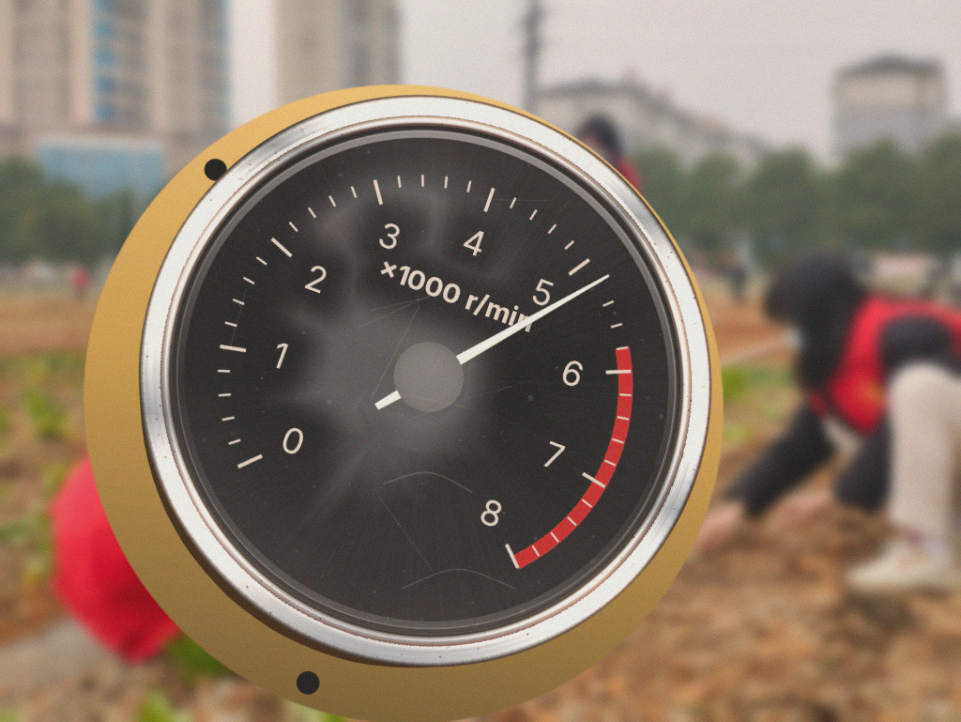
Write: 5200 rpm
